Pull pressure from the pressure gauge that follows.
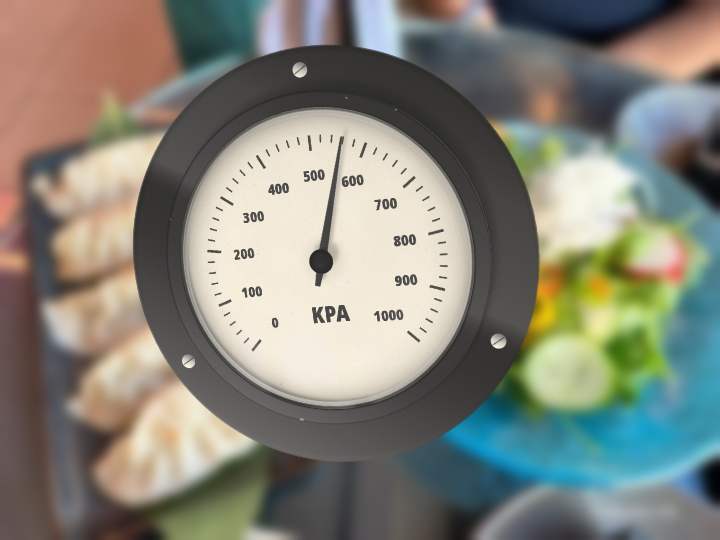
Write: 560 kPa
